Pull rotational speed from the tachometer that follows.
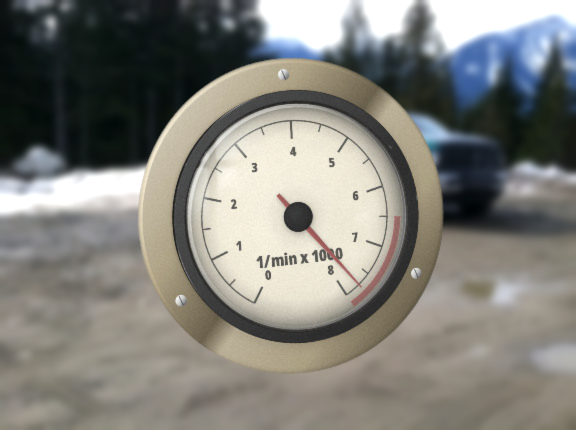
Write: 7750 rpm
